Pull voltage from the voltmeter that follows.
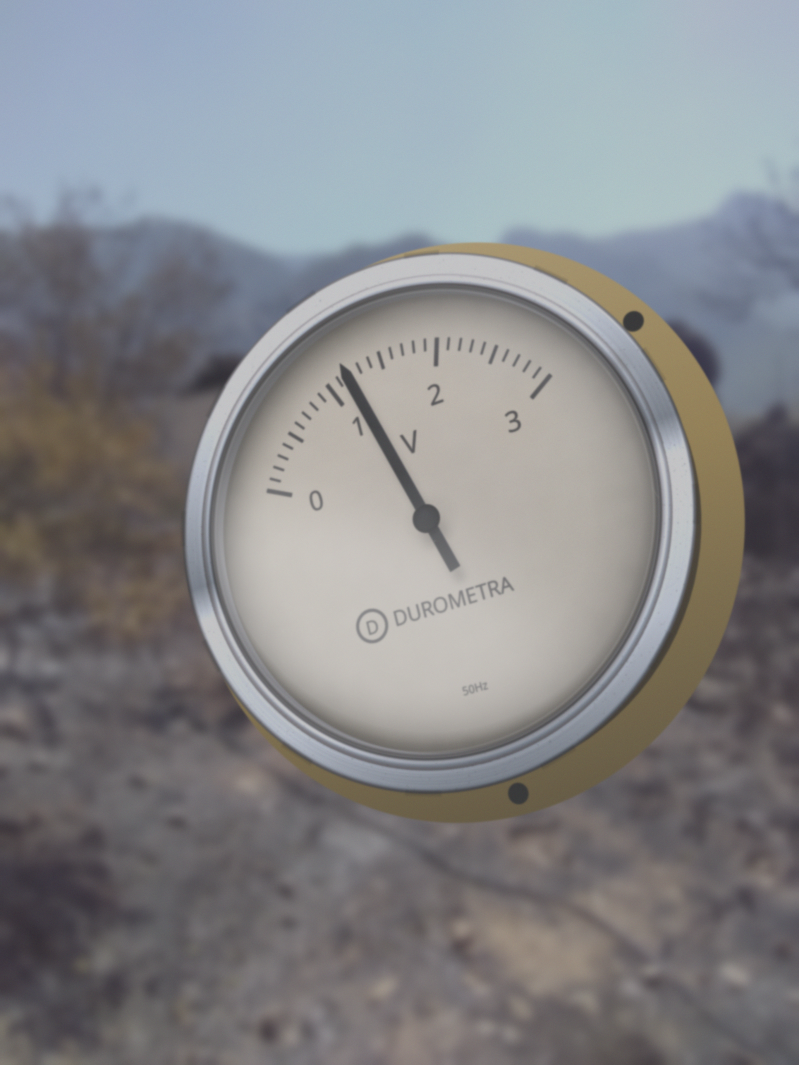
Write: 1.2 V
